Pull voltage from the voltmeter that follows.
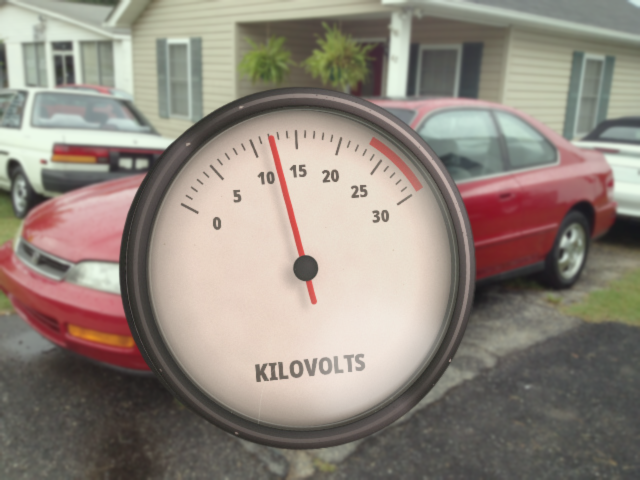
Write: 12 kV
